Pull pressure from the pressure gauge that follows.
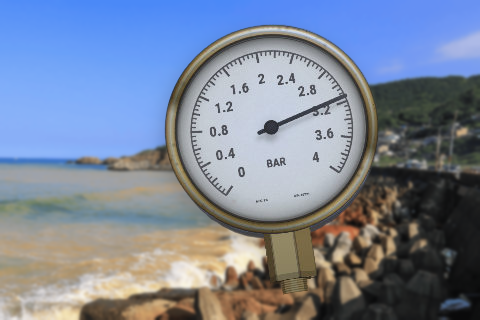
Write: 3.15 bar
